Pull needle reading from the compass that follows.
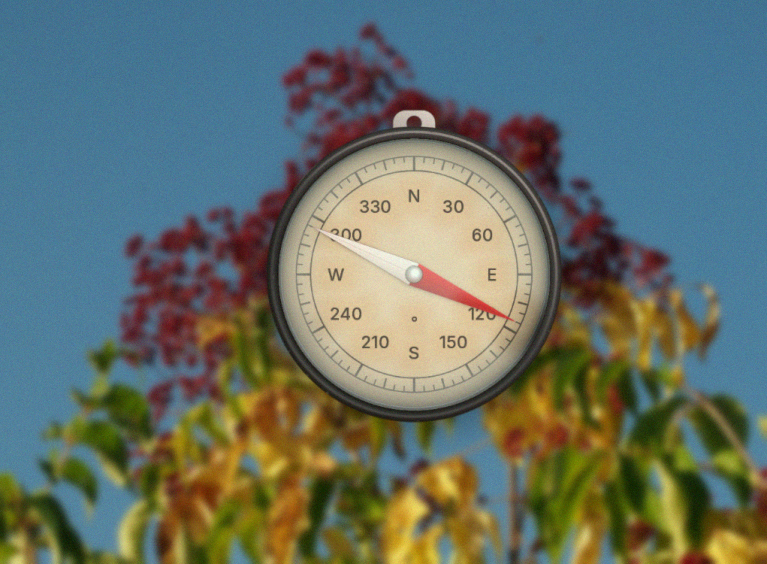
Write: 115 °
